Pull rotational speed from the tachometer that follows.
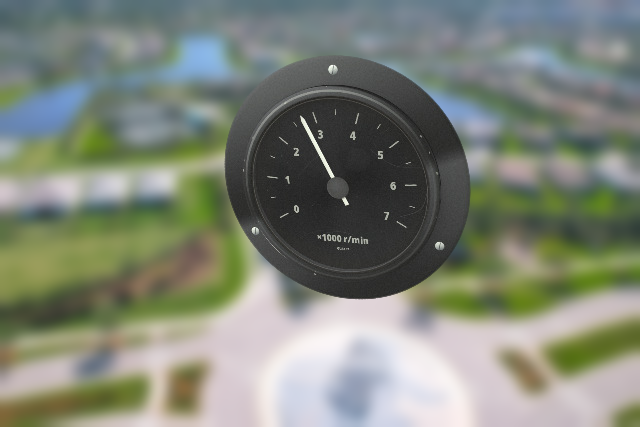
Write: 2750 rpm
